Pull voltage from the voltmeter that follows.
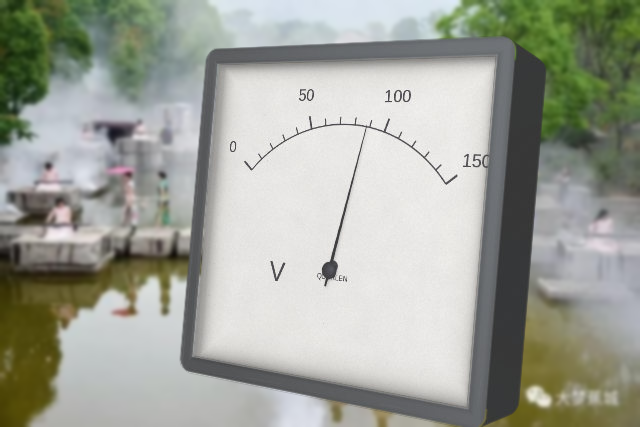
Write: 90 V
